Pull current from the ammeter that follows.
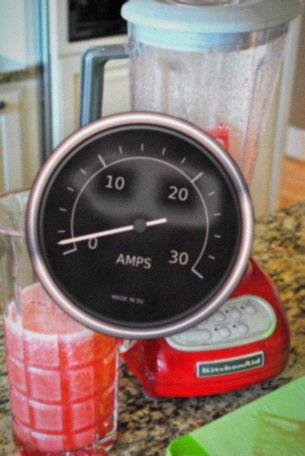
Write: 1 A
